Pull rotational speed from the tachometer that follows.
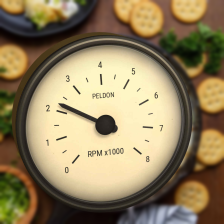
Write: 2250 rpm
